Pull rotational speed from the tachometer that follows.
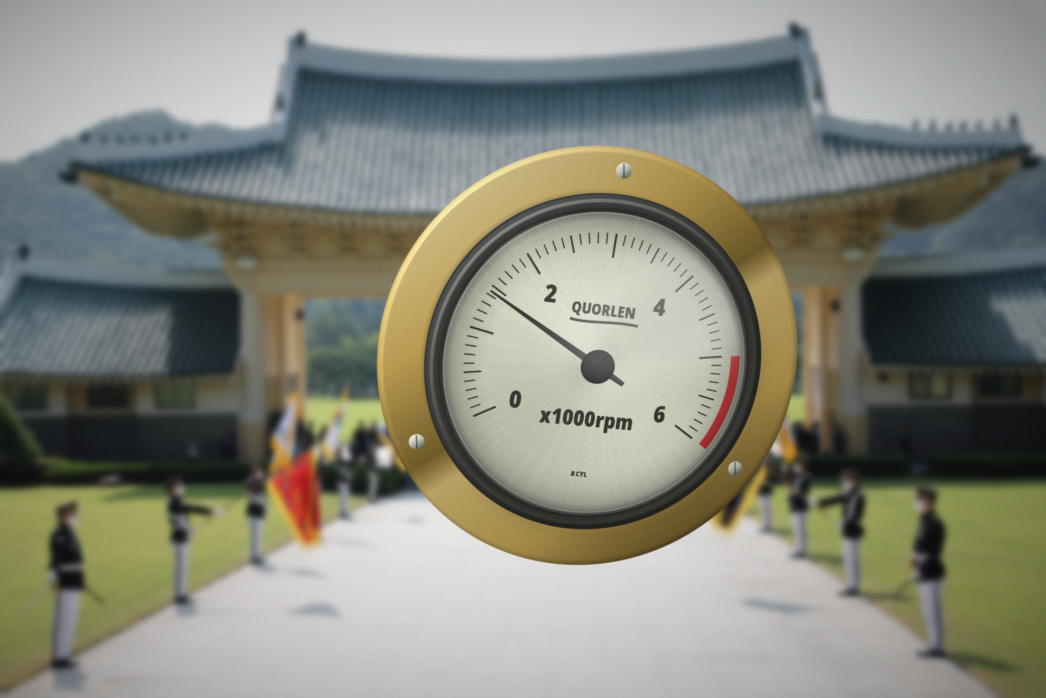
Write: 1450 rpm
